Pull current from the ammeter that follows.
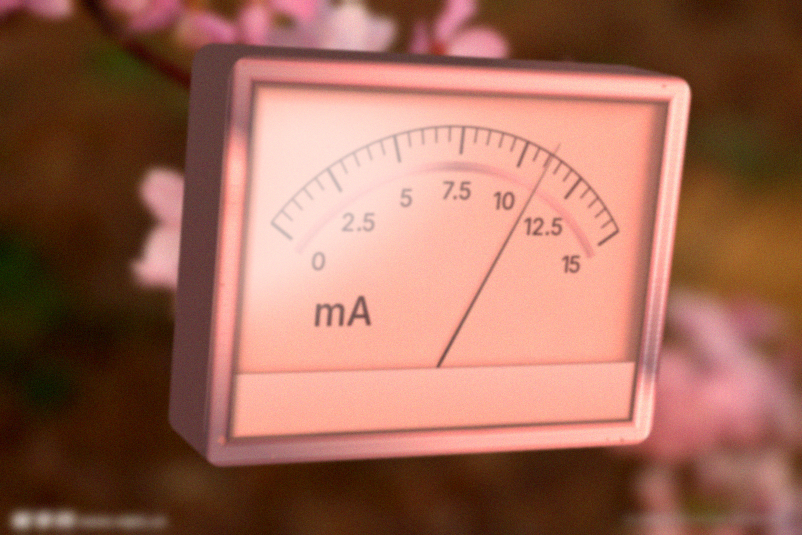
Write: 11 mA
